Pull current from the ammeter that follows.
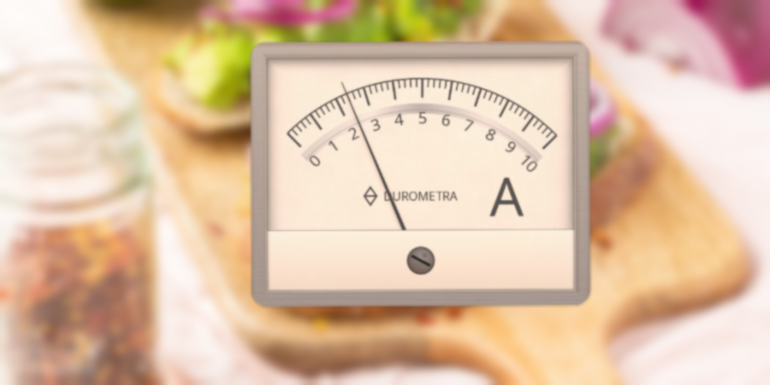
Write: 2.4 A
